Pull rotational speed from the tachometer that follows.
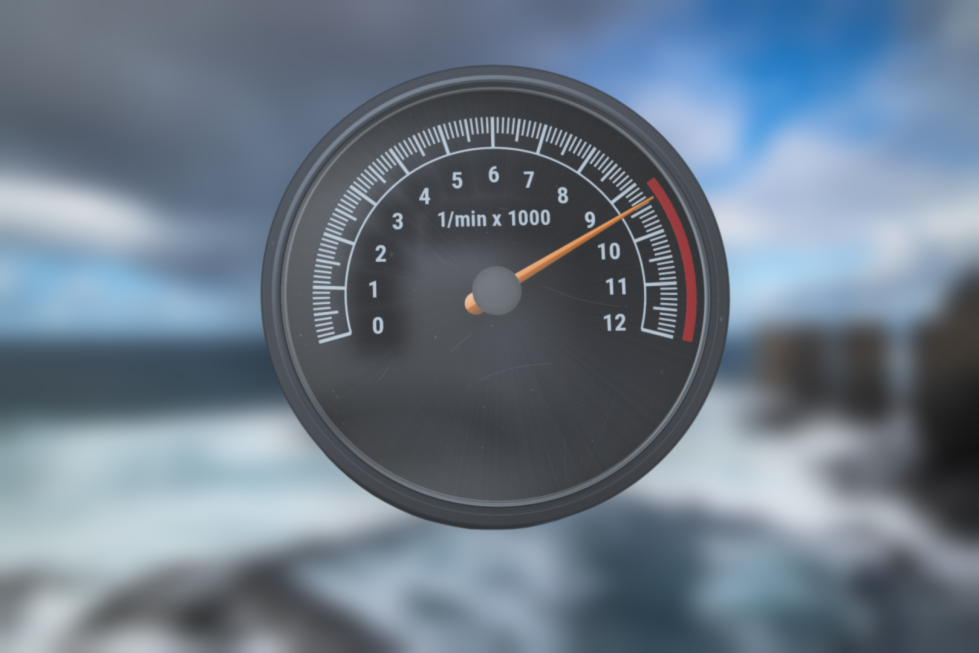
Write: 9400 rpm
